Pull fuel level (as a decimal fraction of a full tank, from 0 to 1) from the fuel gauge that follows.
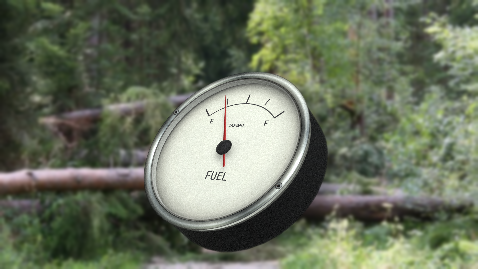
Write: 0.25
